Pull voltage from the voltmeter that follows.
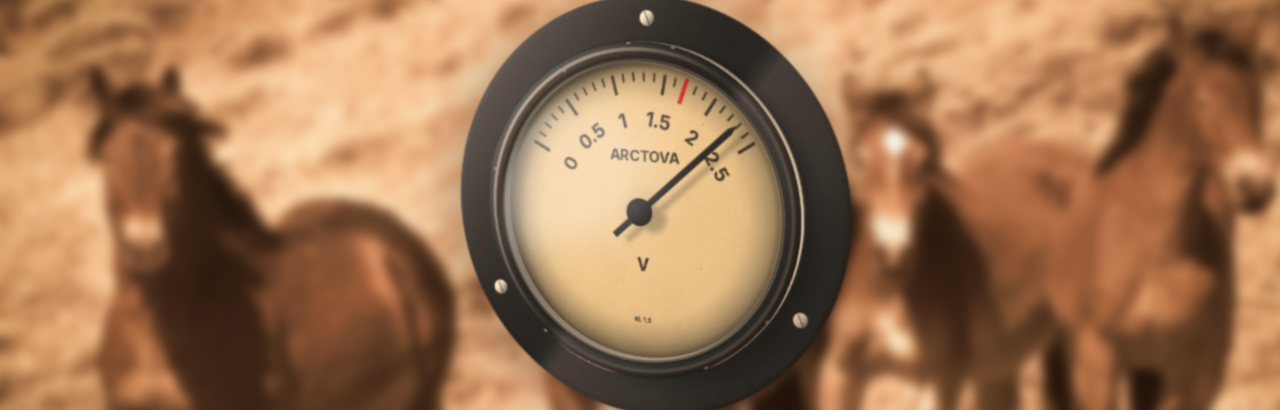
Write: 2.3 V
